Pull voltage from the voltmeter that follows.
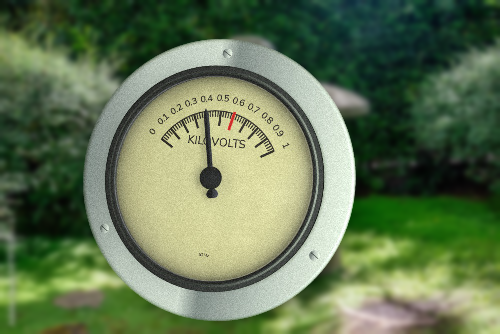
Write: 0.4 kV
